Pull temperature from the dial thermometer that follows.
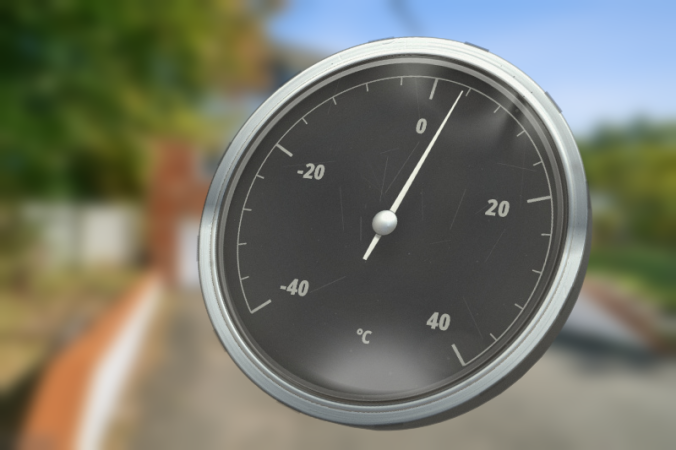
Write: 4 °C
